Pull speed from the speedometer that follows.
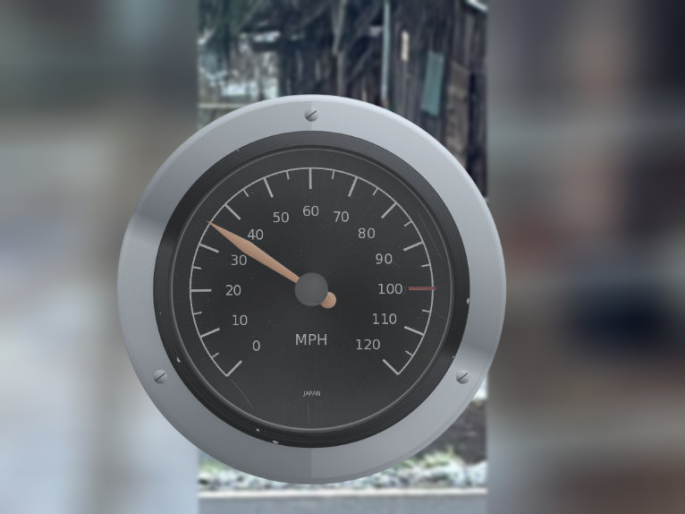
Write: 35 mph
